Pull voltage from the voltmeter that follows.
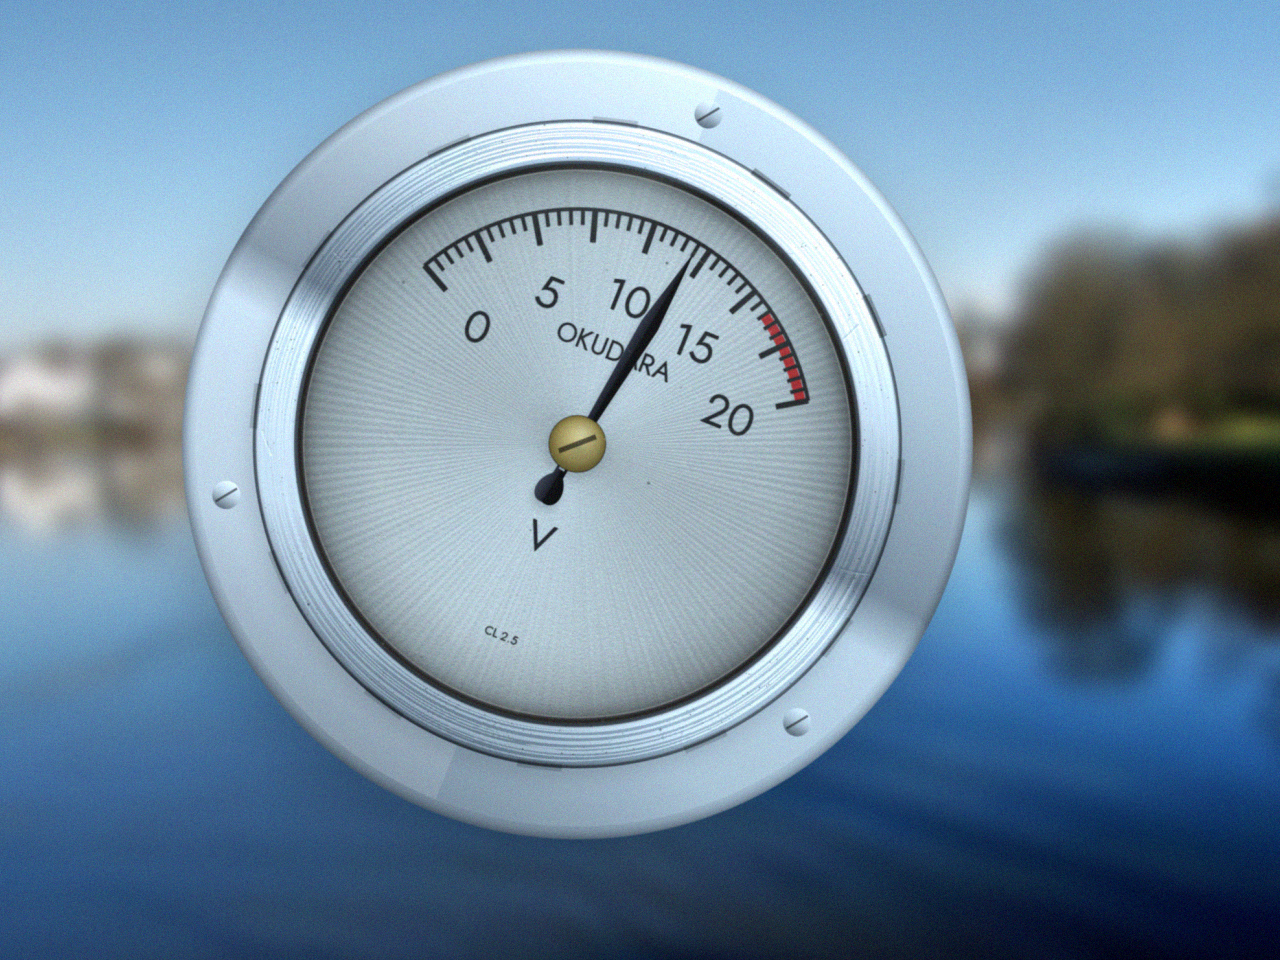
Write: 12 V
